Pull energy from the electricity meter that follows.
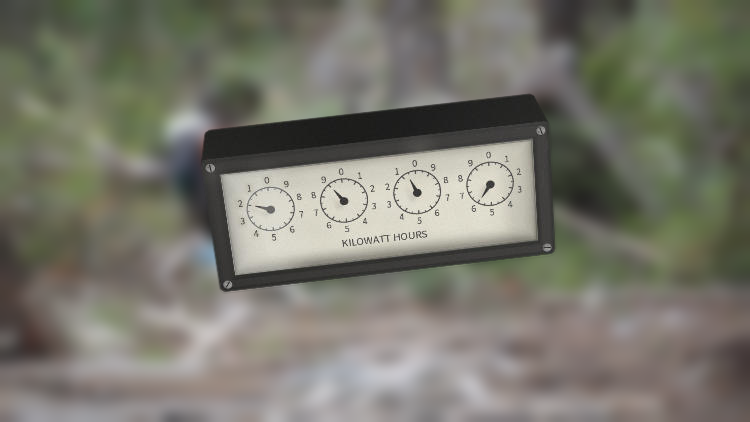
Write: 1906 kWh
